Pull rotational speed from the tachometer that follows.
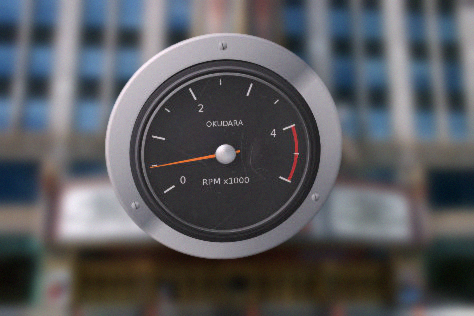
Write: 500 rpm
